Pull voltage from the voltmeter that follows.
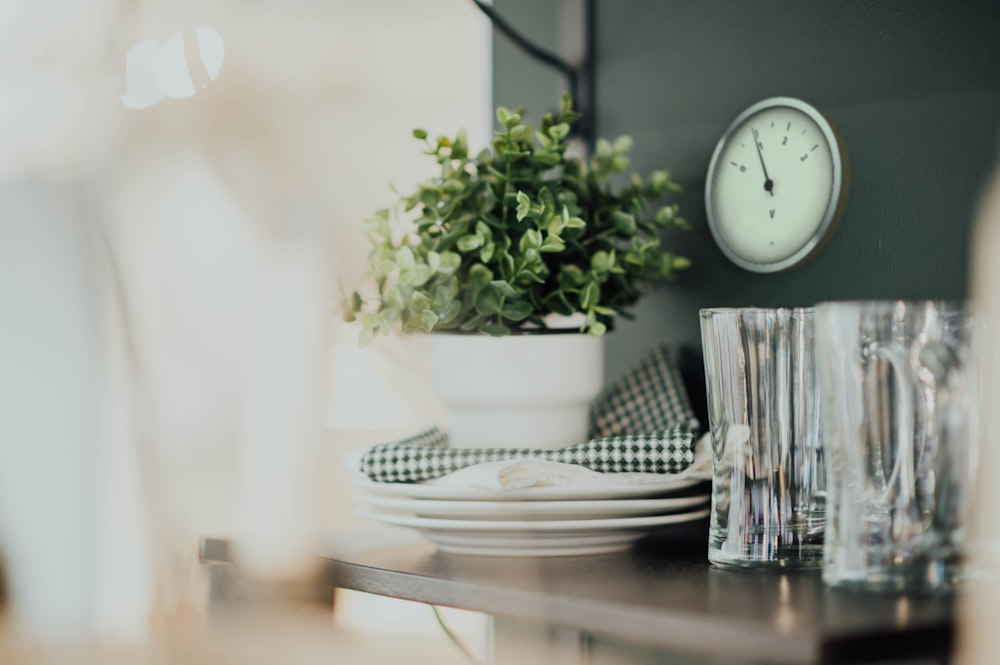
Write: 1 V
